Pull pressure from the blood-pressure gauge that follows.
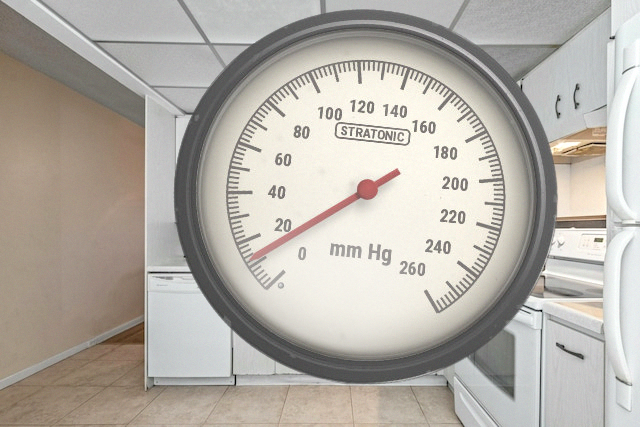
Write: 12 mmHg
